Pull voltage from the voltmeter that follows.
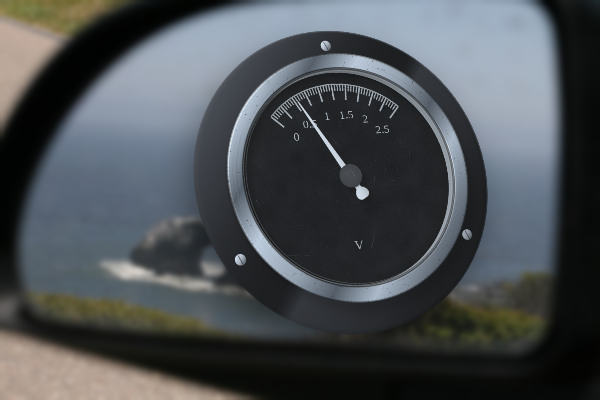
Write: 0.5 V
